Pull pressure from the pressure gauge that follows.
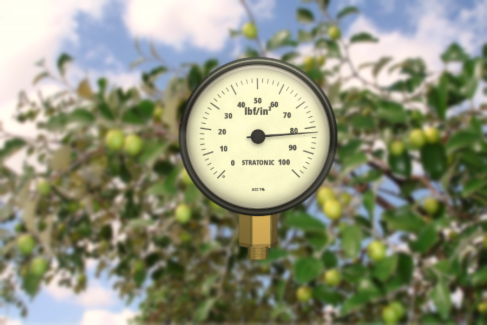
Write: 82 psi
